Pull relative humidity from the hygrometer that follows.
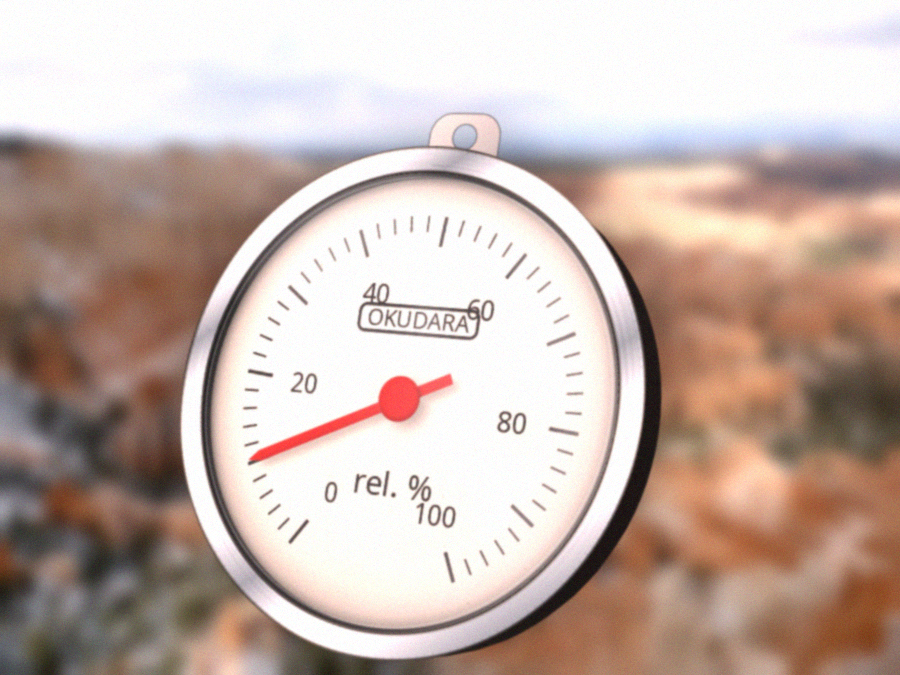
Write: 10 %
